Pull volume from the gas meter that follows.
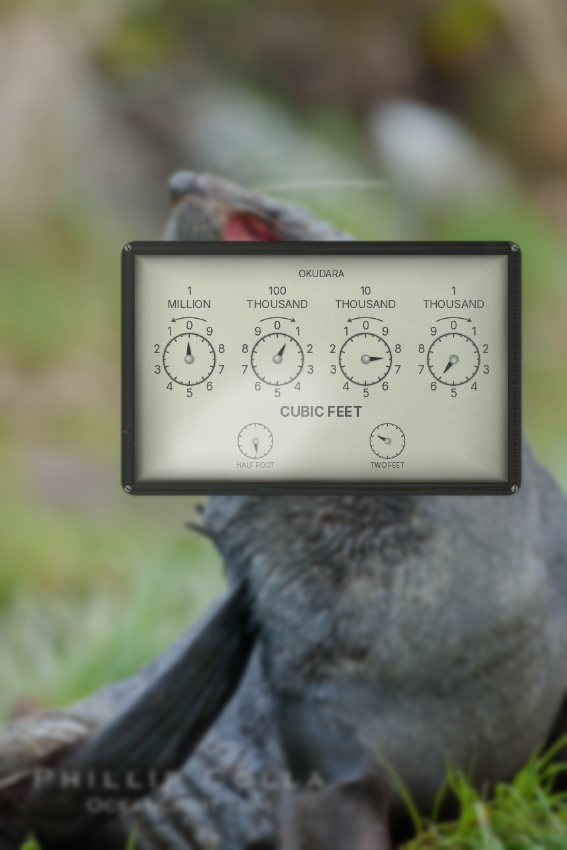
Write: 7600 ft³
